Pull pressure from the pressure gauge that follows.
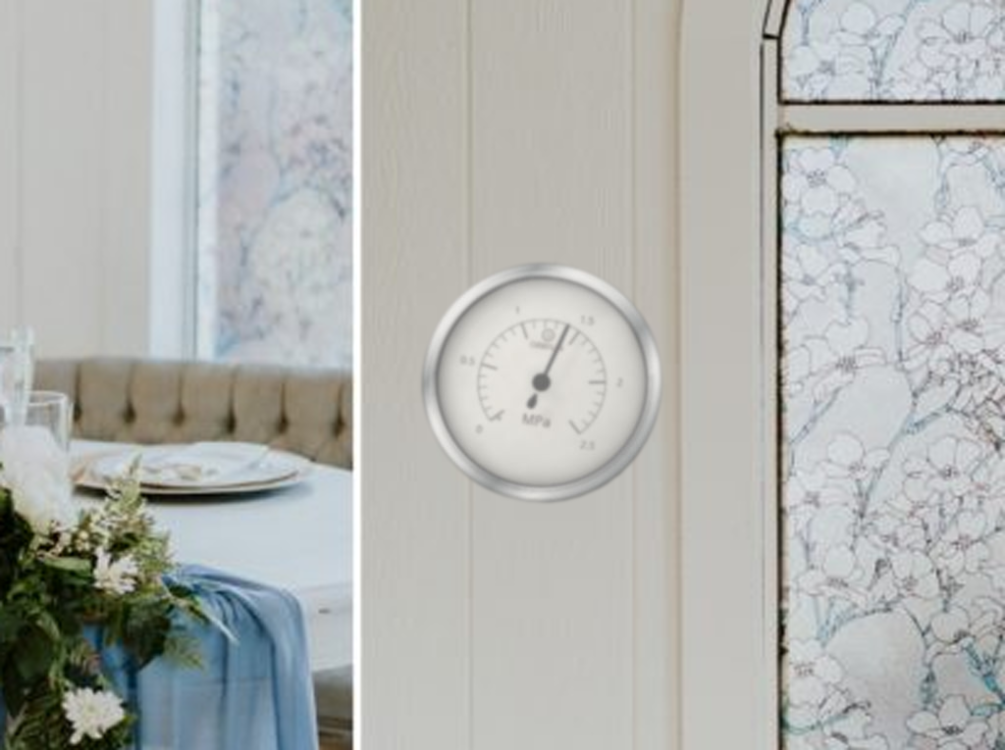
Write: 1.4 MPa
